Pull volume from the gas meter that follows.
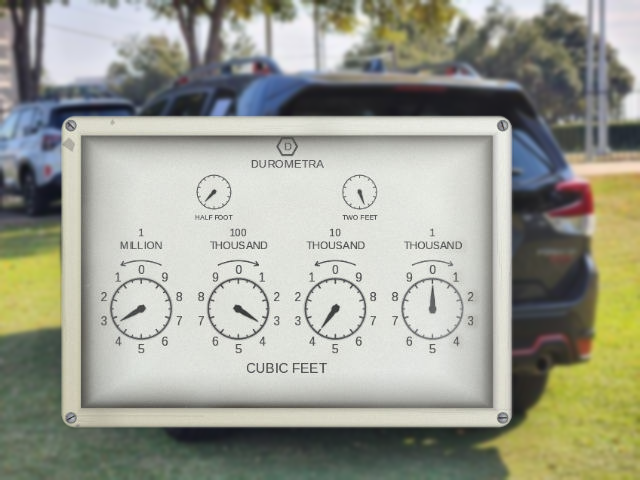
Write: 334000 ft³
